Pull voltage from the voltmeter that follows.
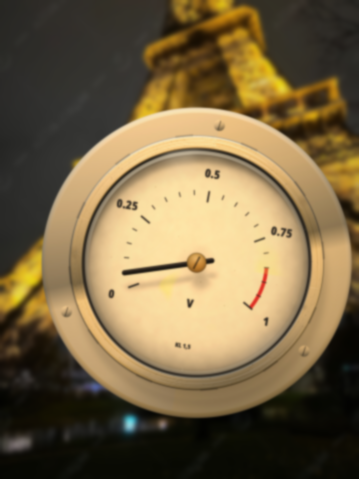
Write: 0.05 V
